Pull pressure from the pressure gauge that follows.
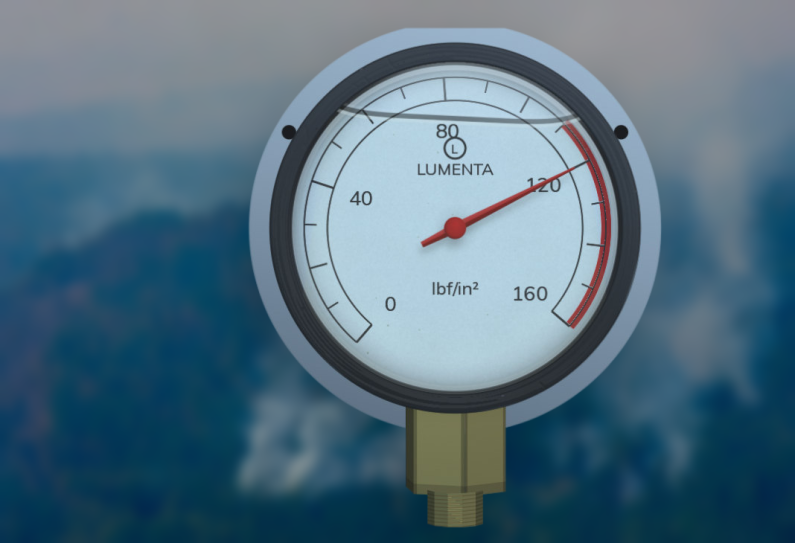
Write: 120 psi
